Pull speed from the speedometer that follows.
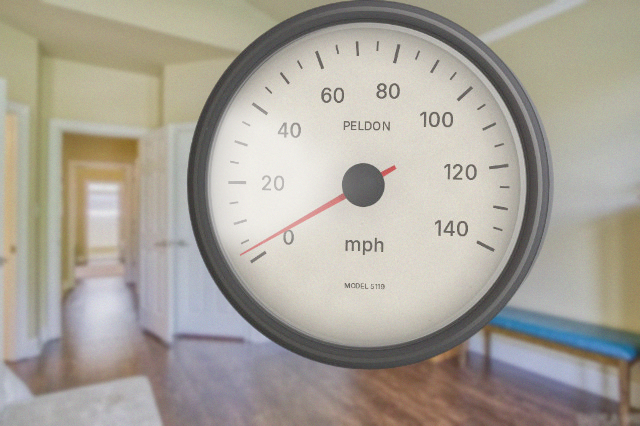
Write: 2.5 mph
